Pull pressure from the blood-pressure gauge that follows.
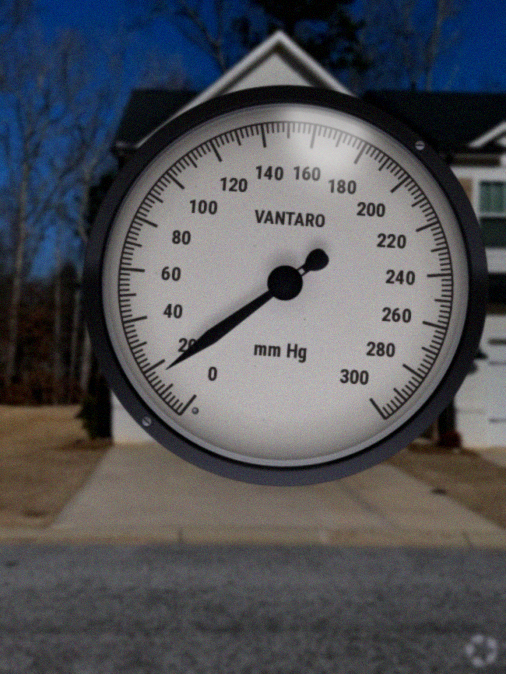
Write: 16 mmHg
